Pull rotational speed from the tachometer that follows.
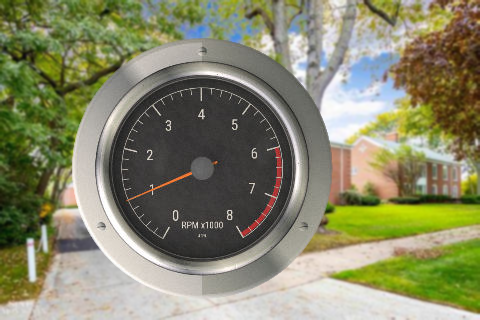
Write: 1000 rpm
